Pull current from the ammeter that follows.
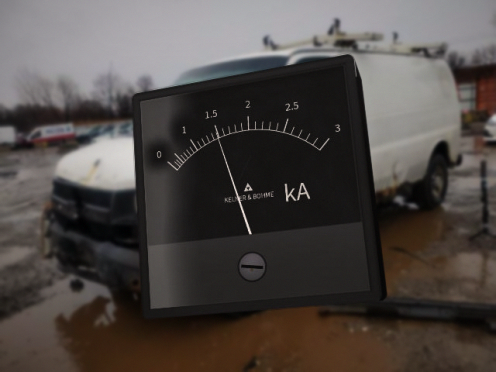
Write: 1.5 kA
